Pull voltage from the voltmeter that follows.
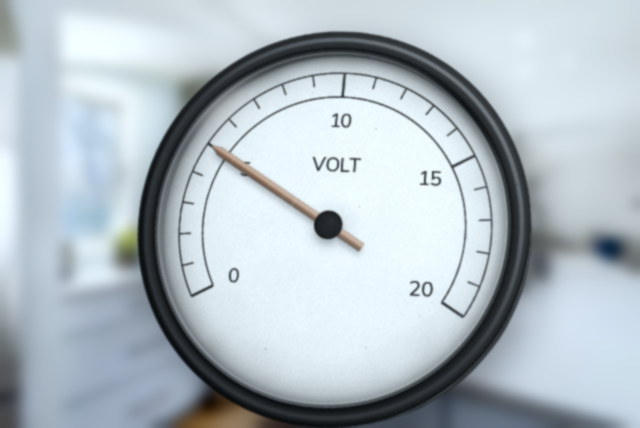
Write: 5 V
